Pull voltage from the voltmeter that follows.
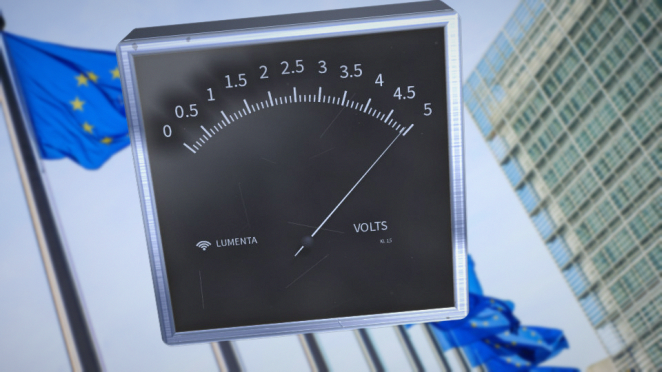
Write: 4.9 V
